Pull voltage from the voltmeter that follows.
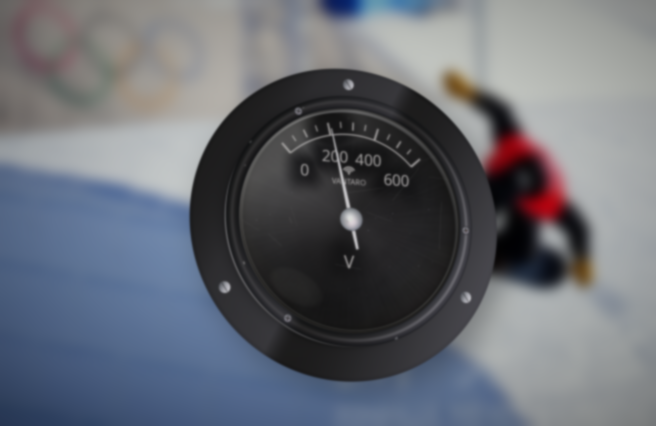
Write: 200 V
